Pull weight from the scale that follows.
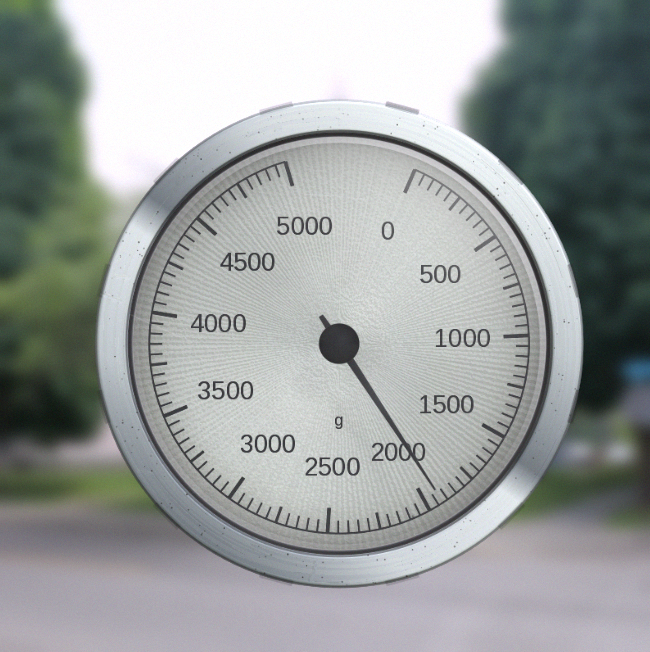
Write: 1925 g
